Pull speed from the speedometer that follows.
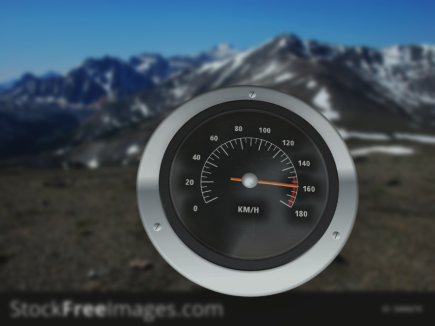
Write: 160 km/h
